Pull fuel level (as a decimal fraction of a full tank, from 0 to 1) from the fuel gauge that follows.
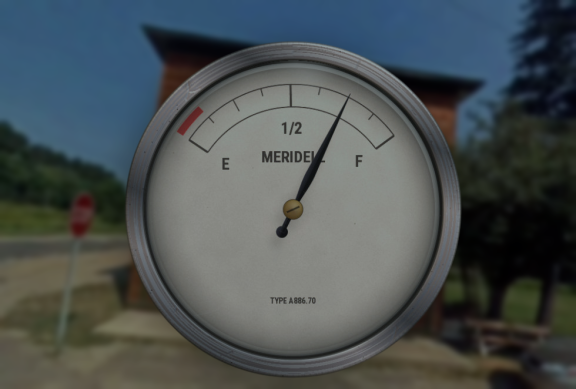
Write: 0.75
